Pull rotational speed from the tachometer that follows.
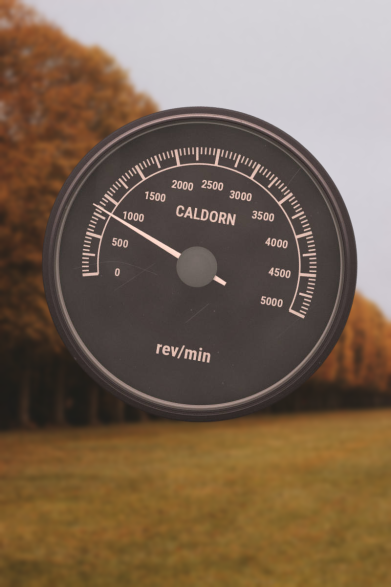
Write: 850 rpm
